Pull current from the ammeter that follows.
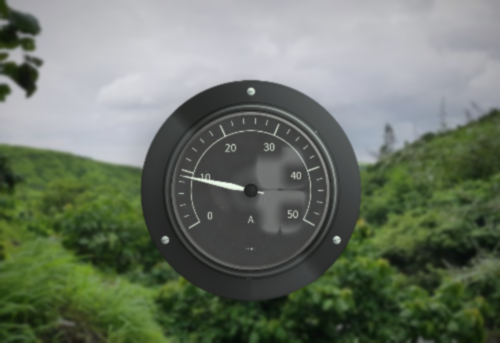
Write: 9 A
